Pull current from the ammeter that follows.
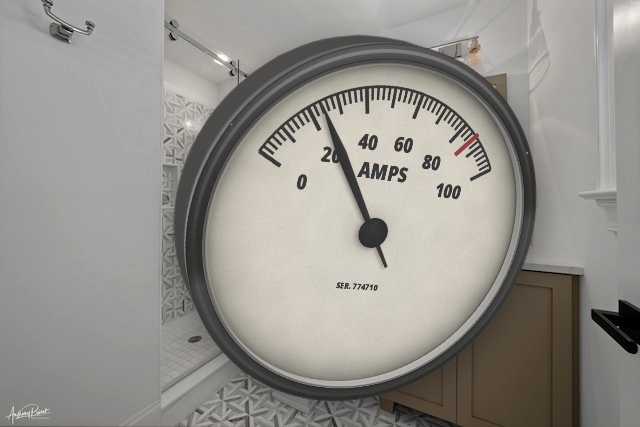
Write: 24 A
